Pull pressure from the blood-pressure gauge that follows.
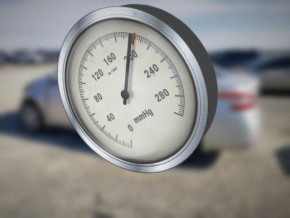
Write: 200 mmHg
